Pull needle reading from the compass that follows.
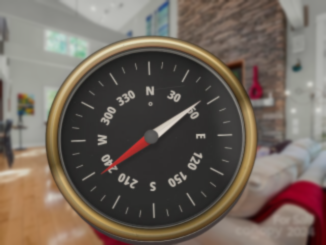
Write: 235 °
